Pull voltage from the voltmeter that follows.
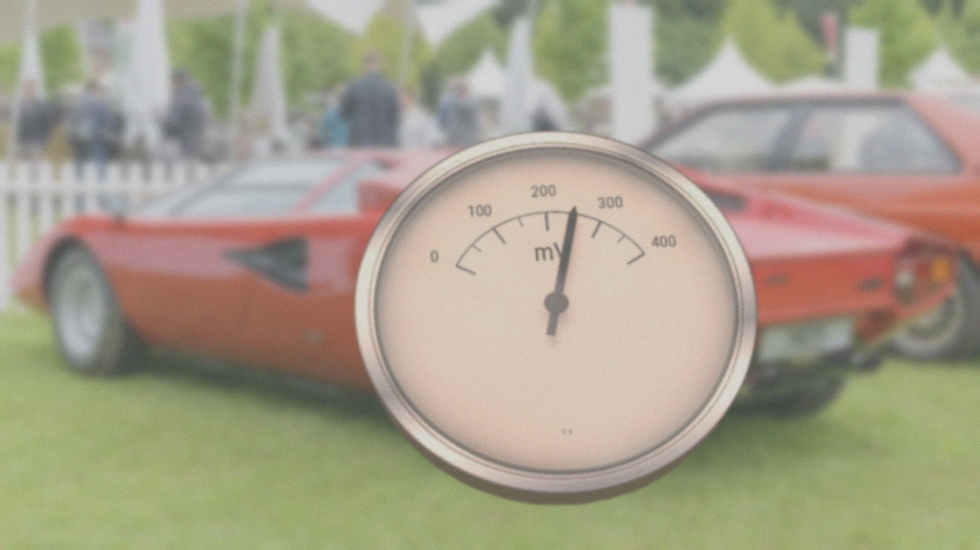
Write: 250 mV
